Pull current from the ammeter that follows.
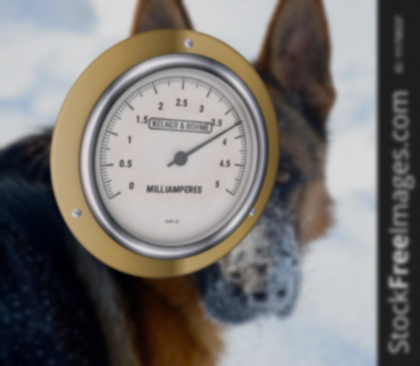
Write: 3.75 mA
